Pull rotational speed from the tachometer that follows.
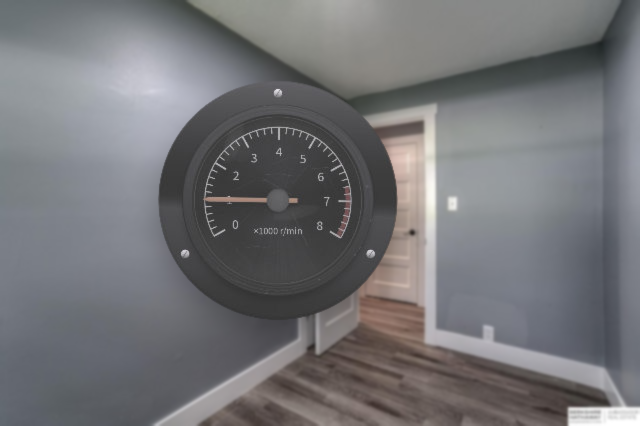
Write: 1000 rpm
